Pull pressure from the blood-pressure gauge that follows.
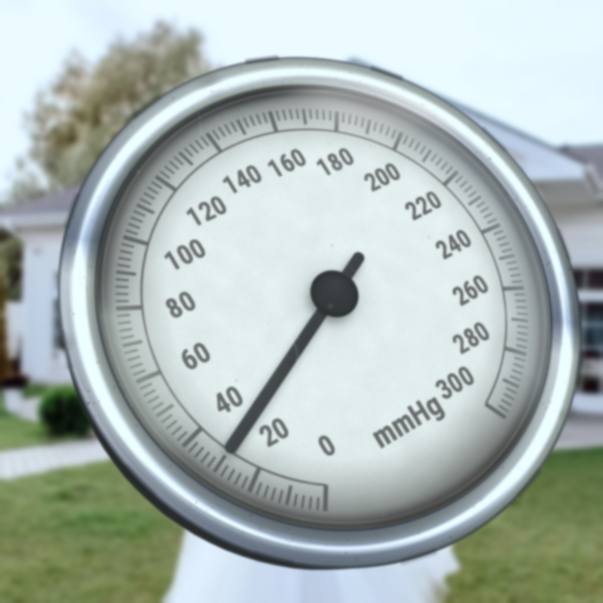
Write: 30 mmHg
